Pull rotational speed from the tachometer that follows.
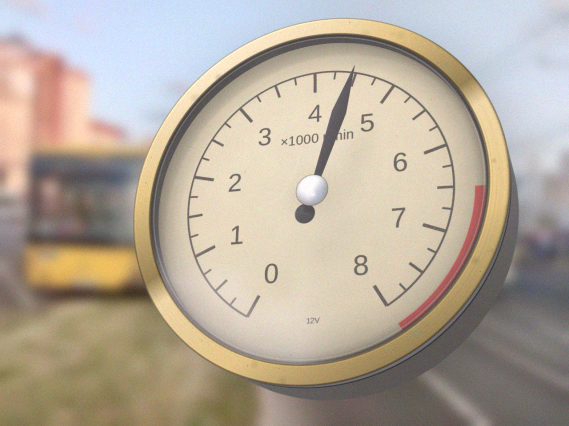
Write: 4500 rpm
